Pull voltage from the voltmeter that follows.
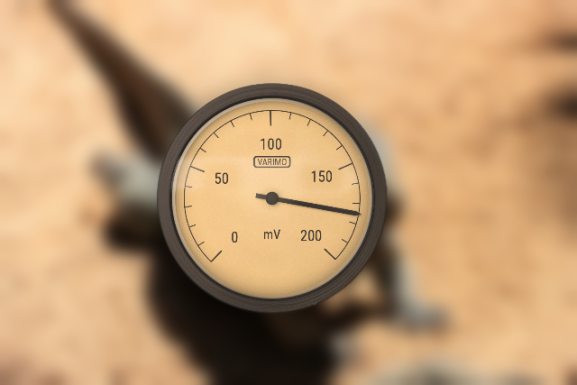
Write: 175 mV
